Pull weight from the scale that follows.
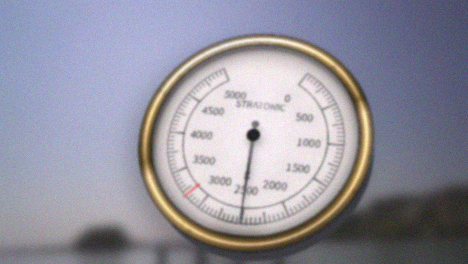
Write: 2500 g
